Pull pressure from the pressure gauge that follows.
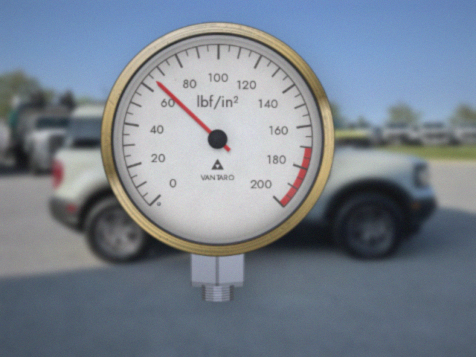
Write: 65 psi
